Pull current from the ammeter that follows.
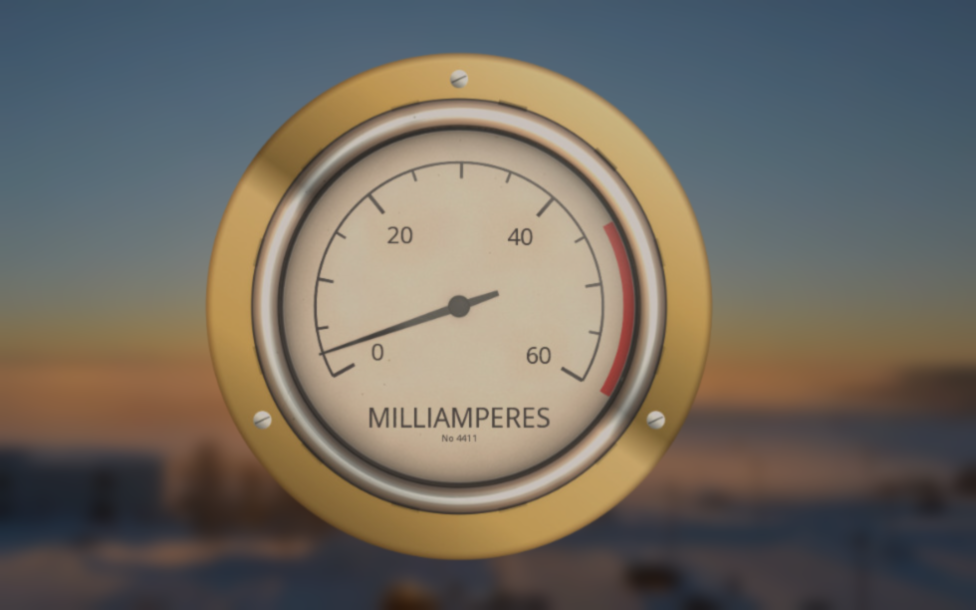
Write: 2.5 mA
